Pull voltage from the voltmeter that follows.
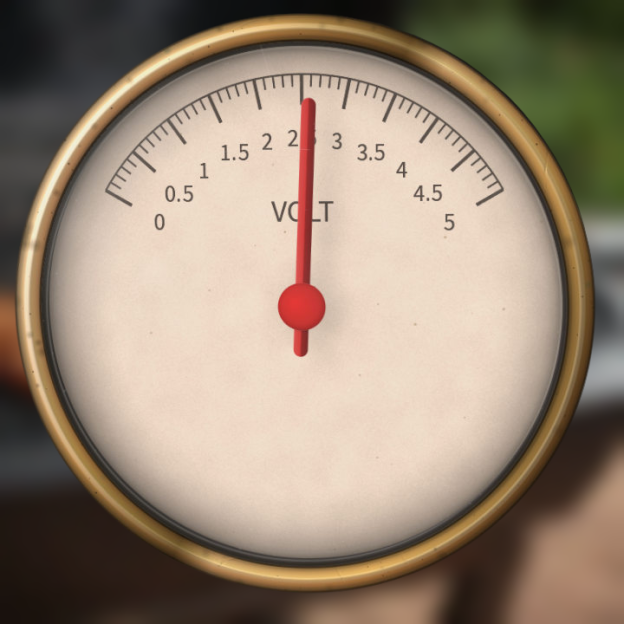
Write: 2.6 V
